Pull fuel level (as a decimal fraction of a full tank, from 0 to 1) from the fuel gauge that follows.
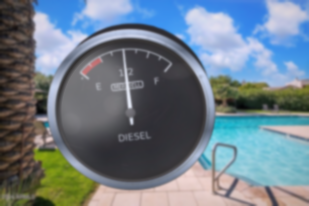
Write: 0.5
